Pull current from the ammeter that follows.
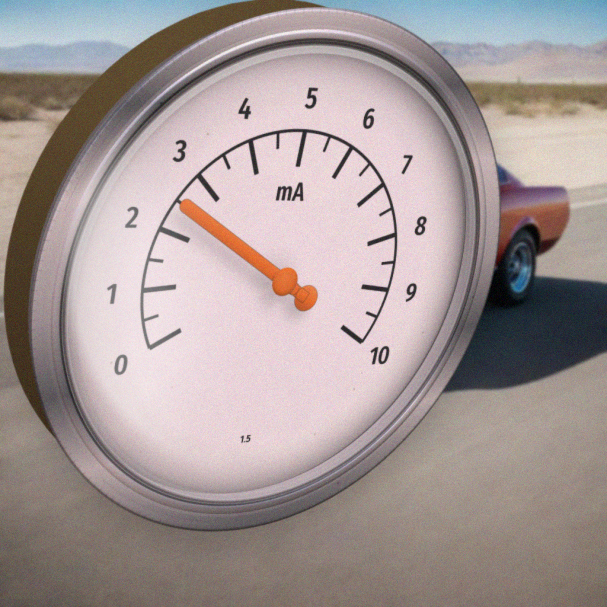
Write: 2.5 mA
